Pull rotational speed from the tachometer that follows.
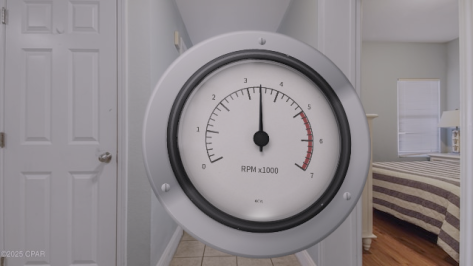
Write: 3400 rpm
